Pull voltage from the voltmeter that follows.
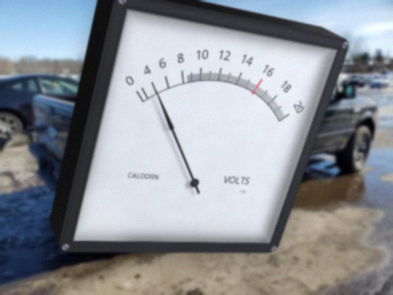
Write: 4 V
